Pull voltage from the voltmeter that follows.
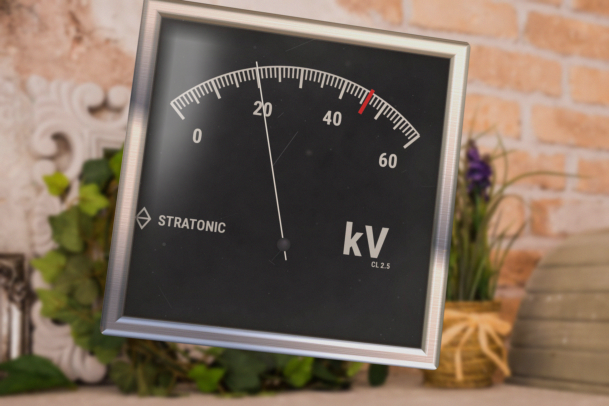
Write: 20 kV
